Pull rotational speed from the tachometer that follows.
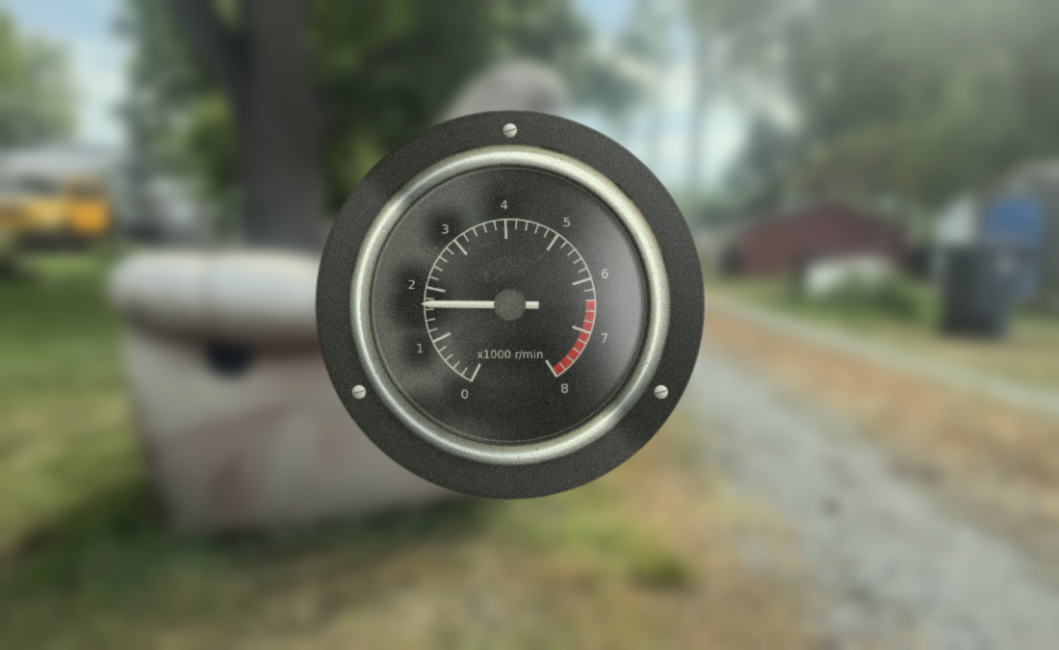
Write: 1700 rpm
